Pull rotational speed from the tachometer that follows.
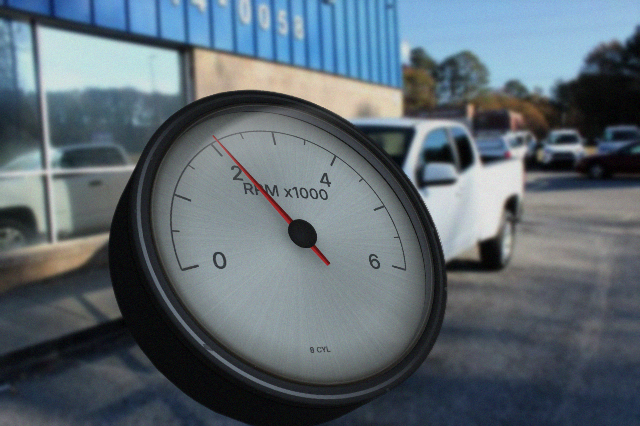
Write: 2000 rpm
